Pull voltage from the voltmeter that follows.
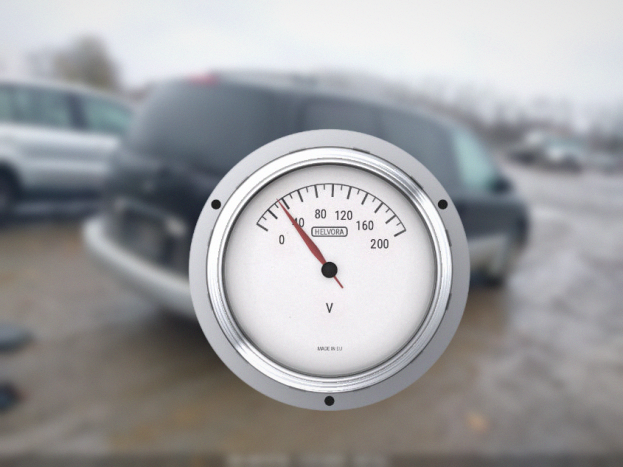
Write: 35 V
